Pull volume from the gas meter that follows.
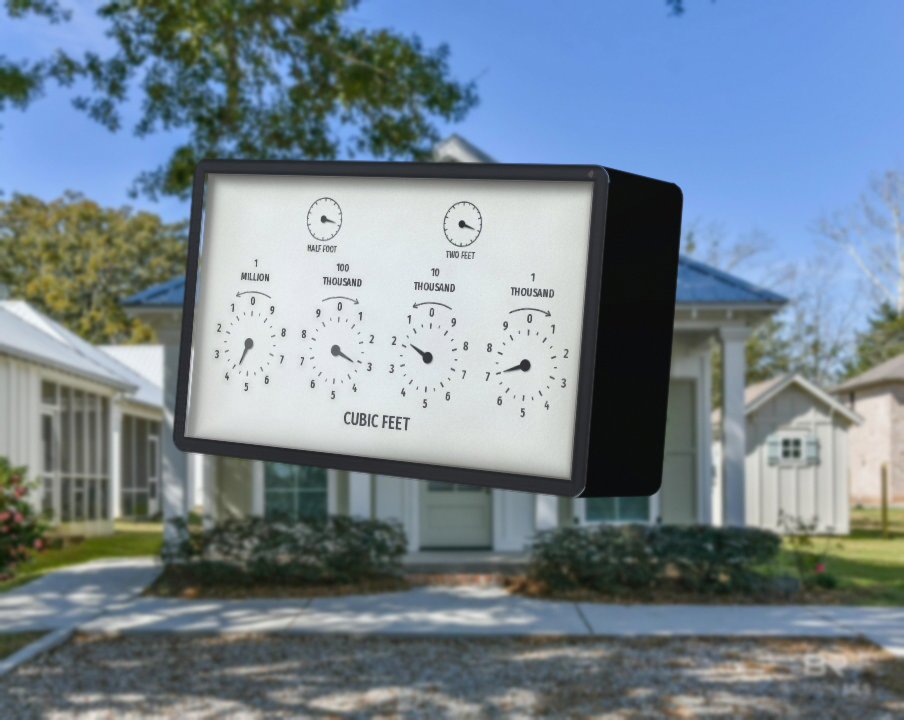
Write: 431700 ft³
